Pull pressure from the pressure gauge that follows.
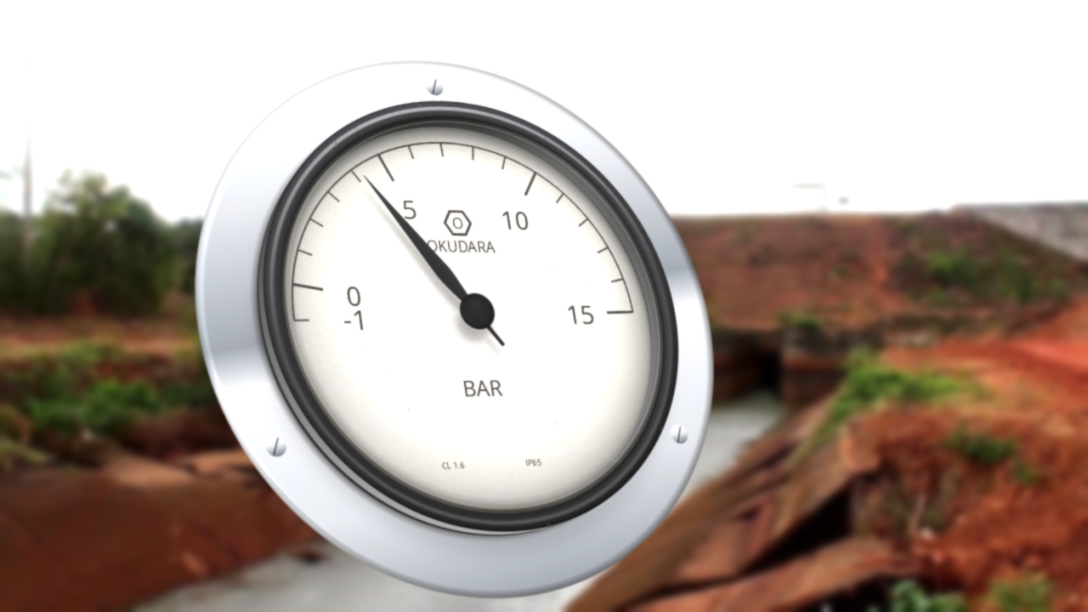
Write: 4 bar
